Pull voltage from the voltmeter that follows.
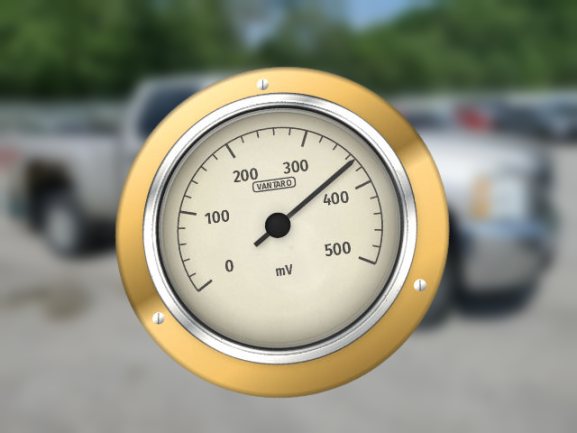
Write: 370 mV
